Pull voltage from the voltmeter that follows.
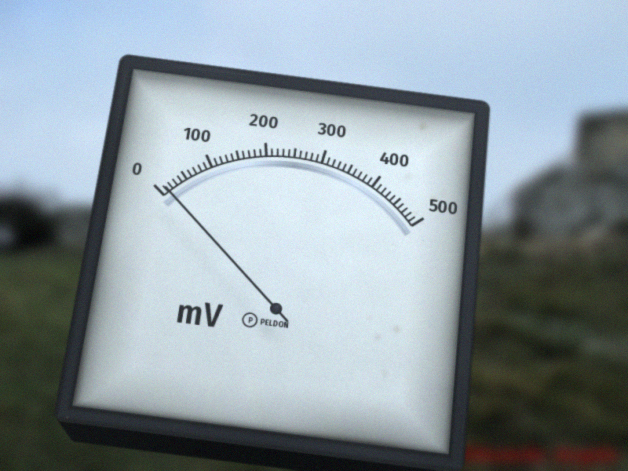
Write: 10 mV
